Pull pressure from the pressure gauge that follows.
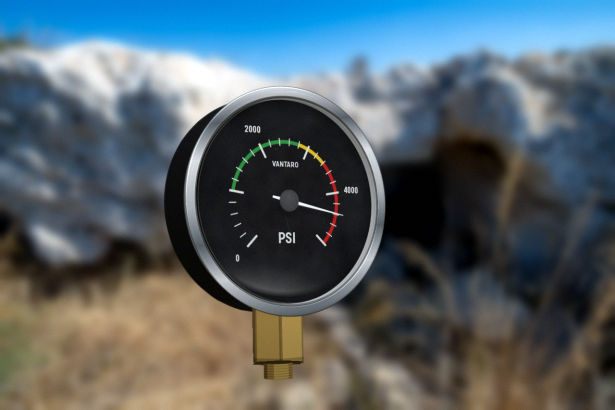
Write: 4400 psi
